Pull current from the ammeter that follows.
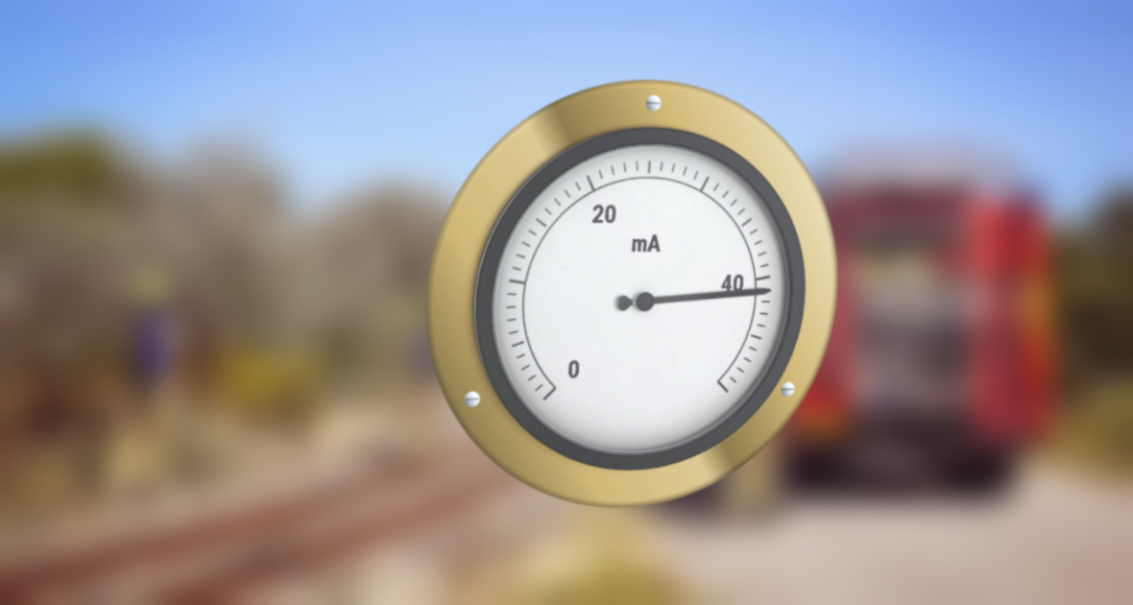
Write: 41 mA
